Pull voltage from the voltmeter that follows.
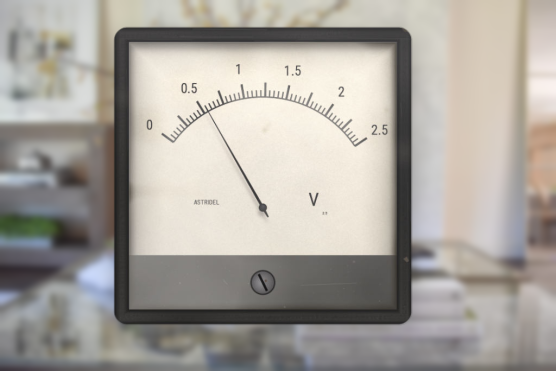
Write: 0.55 V
